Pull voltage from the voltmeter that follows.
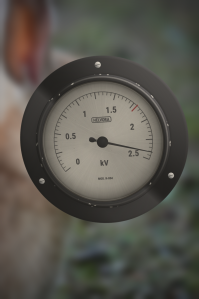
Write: 2.4 kV
